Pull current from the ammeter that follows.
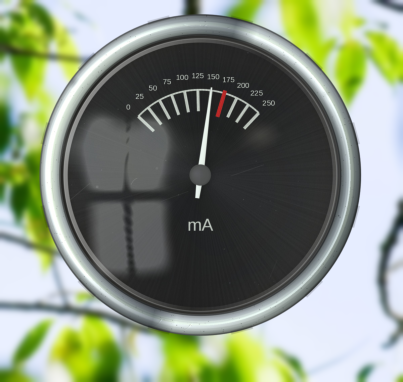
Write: 150 mA
